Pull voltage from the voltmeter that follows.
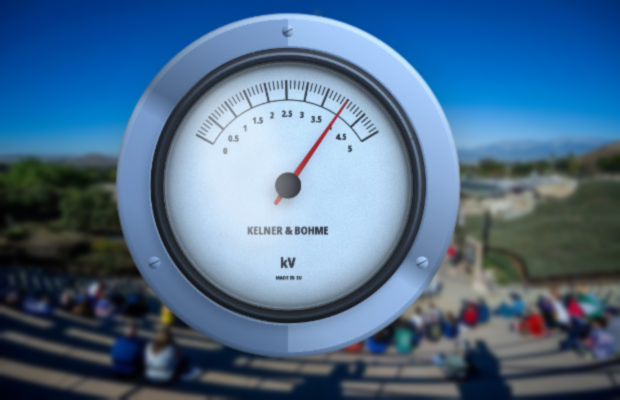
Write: 4 kV
